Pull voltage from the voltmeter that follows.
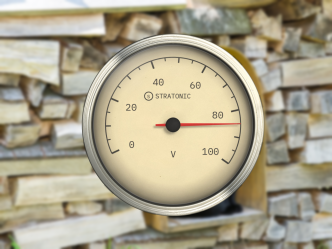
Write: 85 V
